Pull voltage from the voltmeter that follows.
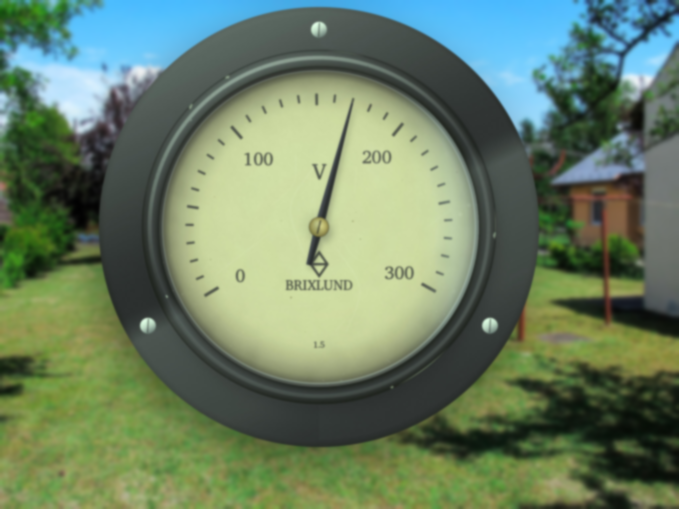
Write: 170 V
